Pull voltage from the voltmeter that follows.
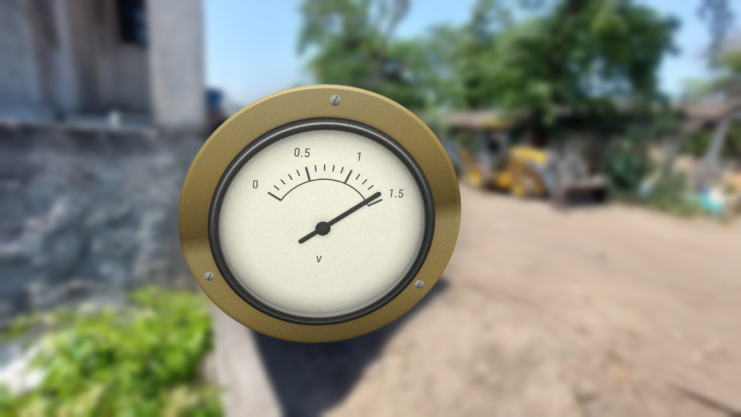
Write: 1.4 V
